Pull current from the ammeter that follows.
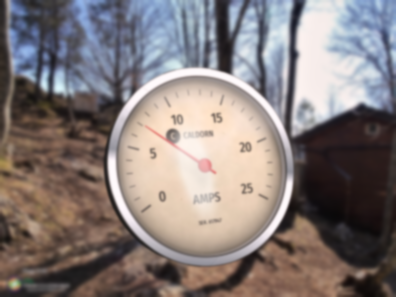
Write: 7 A
